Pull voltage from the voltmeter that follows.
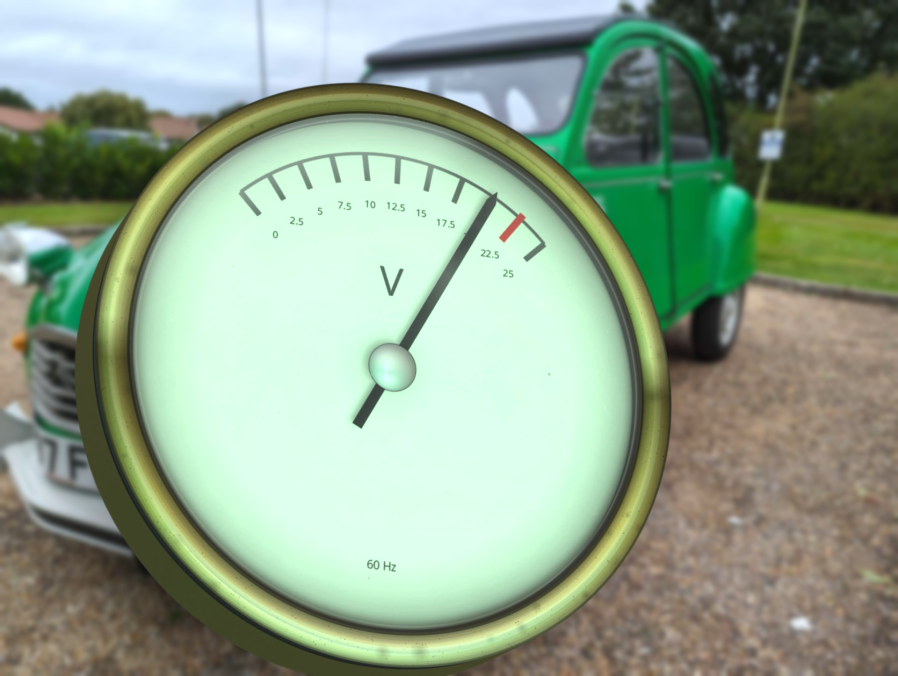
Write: 20 V
